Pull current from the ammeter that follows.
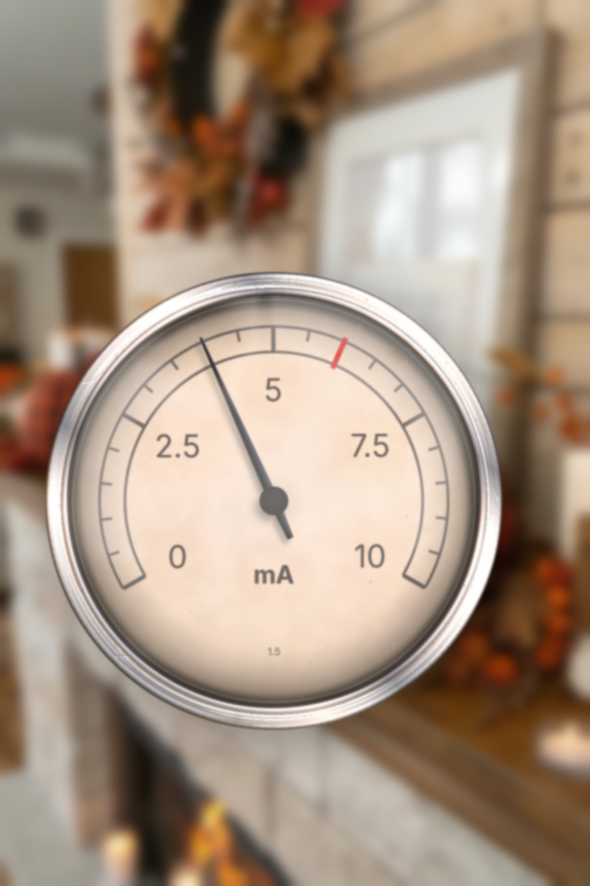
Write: 4 mA
